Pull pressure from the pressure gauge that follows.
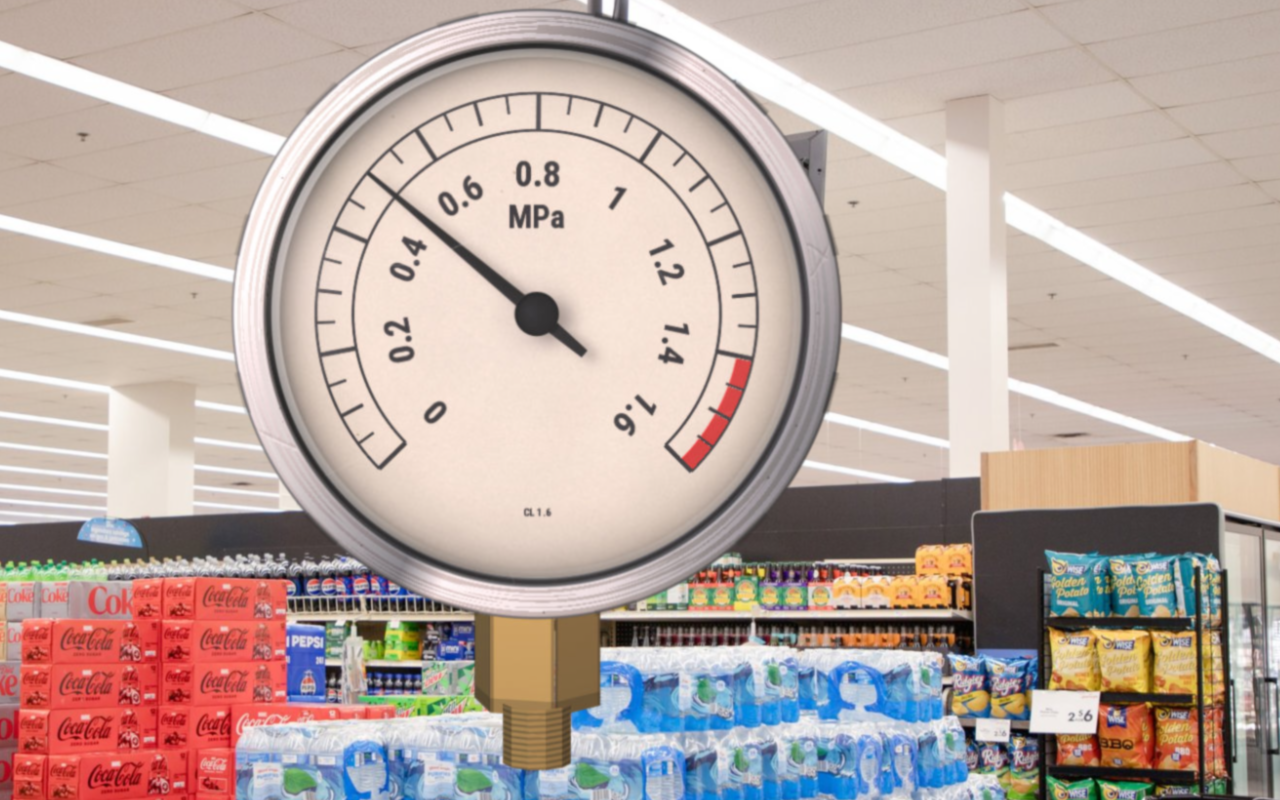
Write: 0.5 MPa
